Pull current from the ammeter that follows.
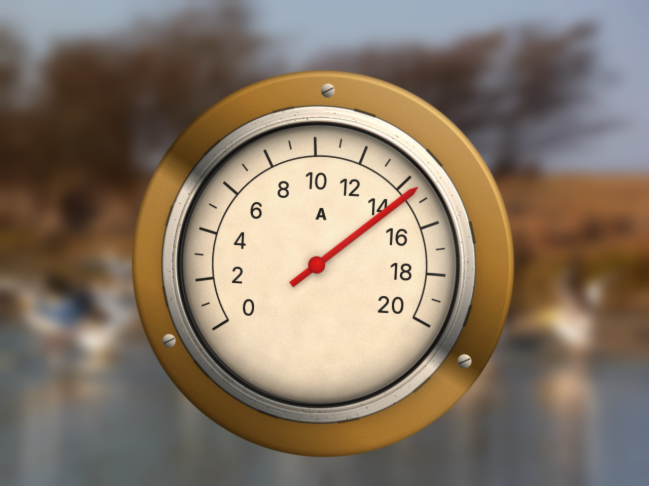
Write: 14.5 A
